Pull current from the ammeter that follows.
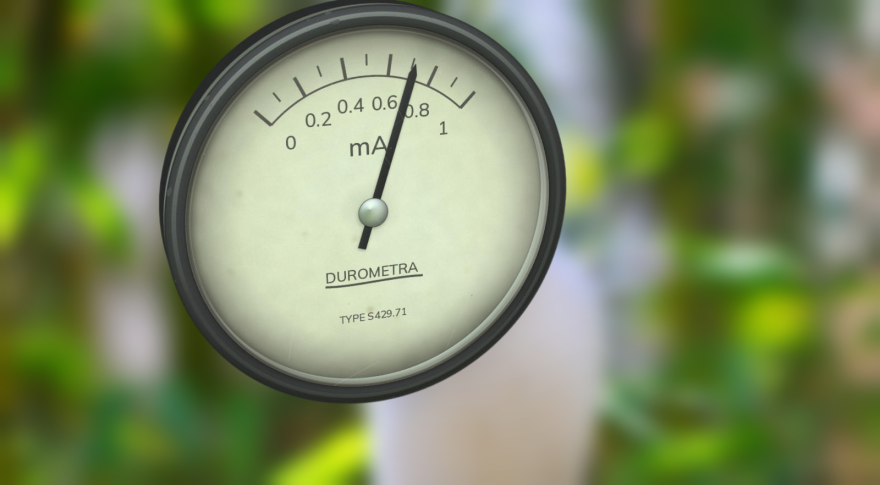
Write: 0.7 mA
